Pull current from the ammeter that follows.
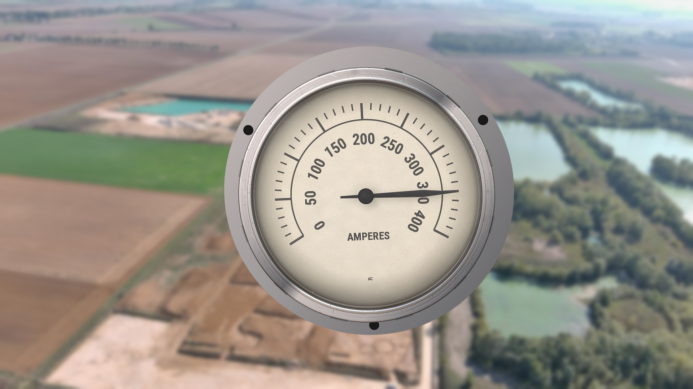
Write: 350 A
